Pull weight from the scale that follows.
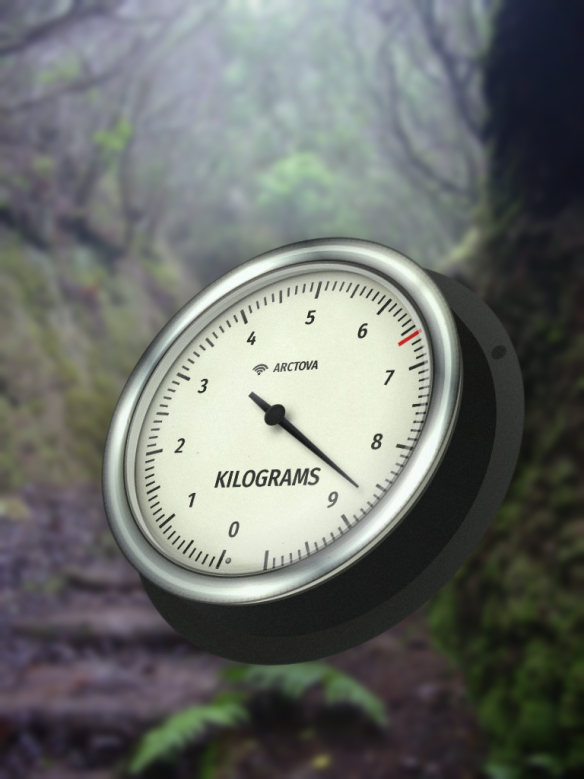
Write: 8.65 kg
